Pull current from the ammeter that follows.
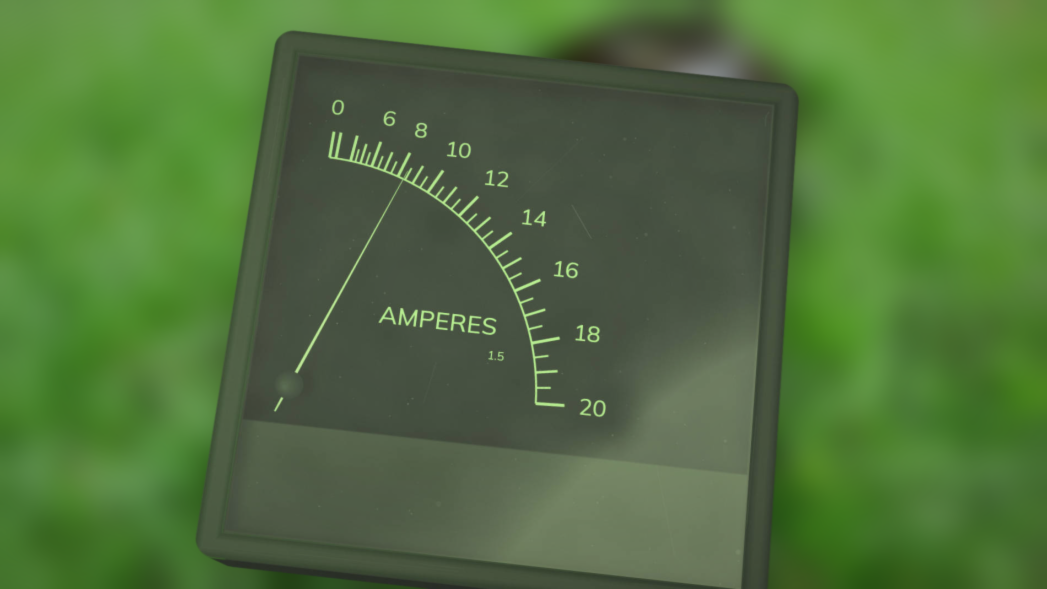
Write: 8.5 A
